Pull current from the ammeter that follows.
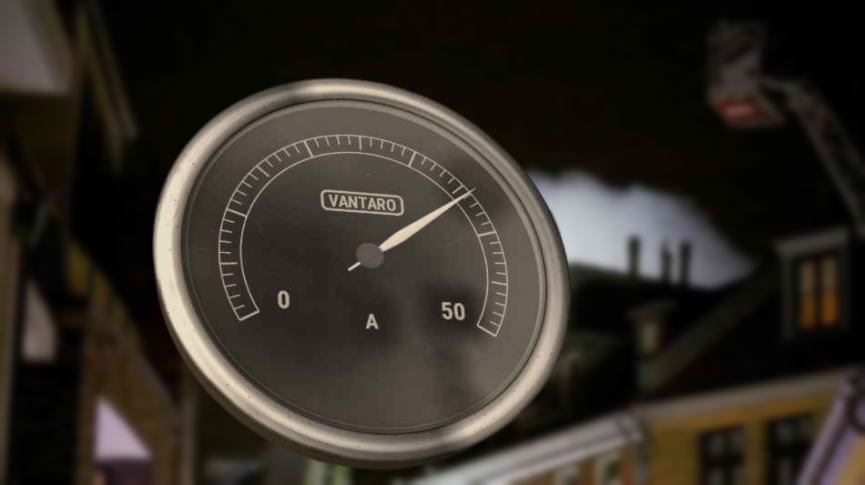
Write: 36 A
